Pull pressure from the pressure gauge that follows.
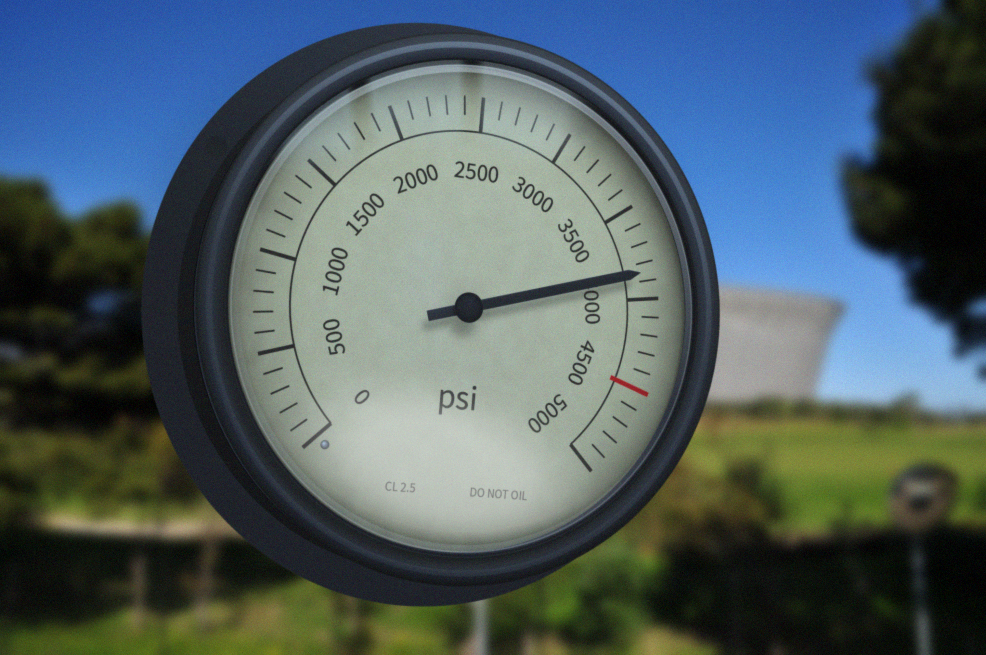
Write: 3850 psi
